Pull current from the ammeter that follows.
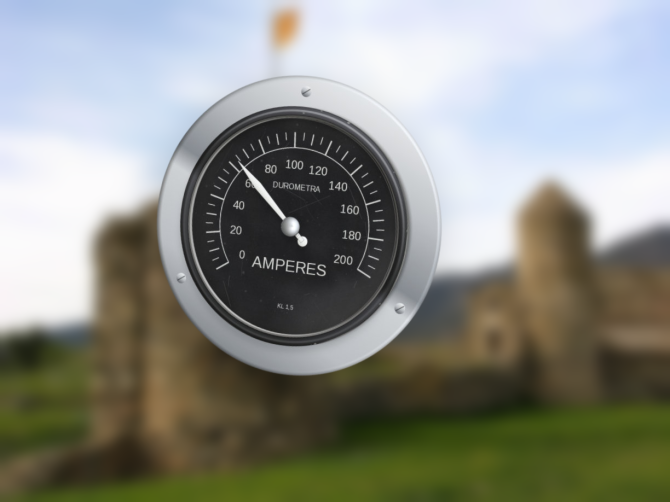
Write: 65 A
